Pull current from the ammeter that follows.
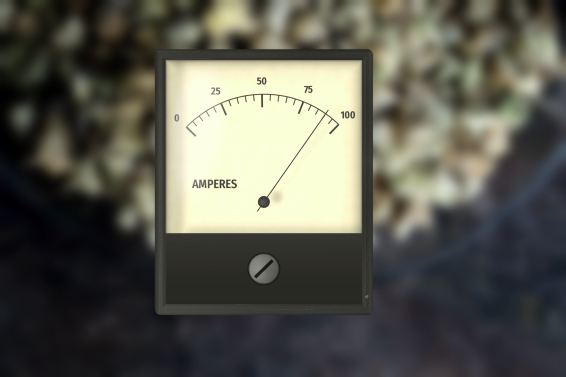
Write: 90 A
